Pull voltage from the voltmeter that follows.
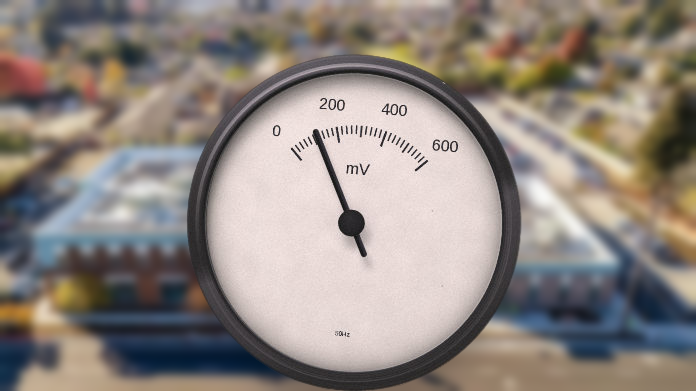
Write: 120 mV
